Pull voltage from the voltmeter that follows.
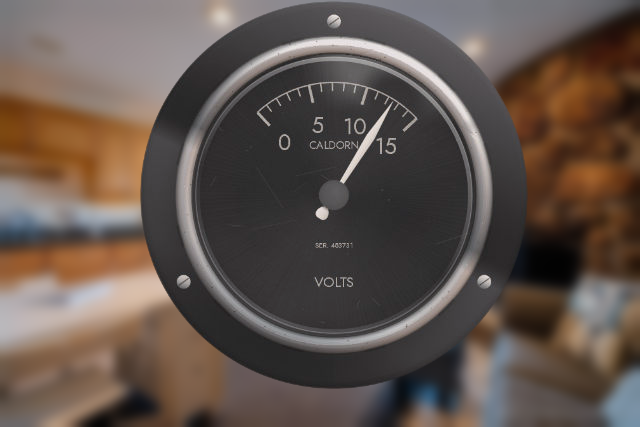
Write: 12.5 V
